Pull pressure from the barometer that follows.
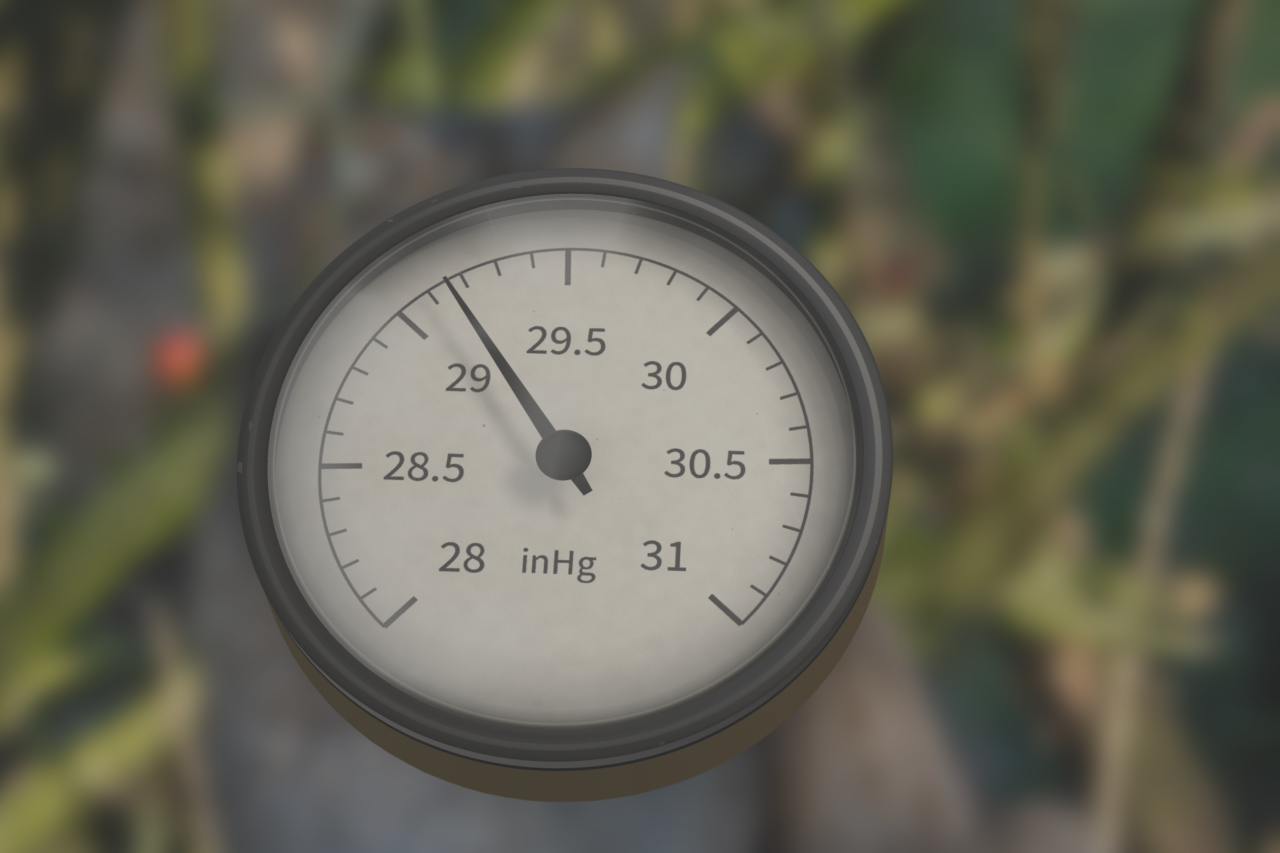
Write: 29.15 inHg
